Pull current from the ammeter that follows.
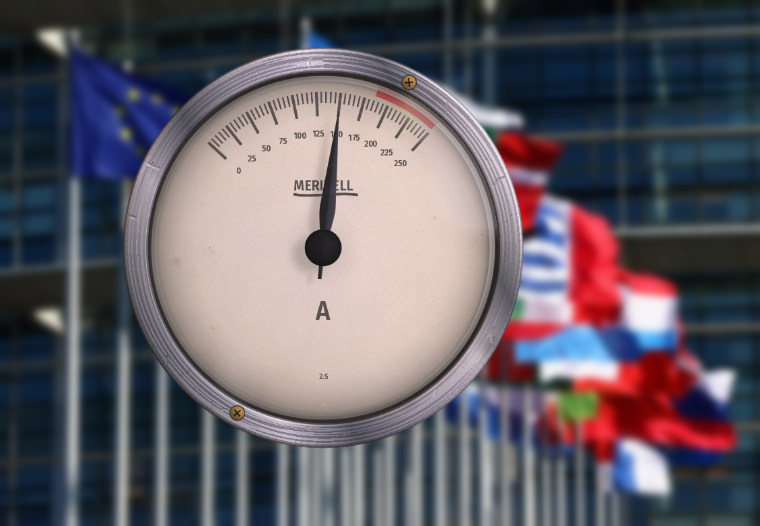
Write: 150 A
